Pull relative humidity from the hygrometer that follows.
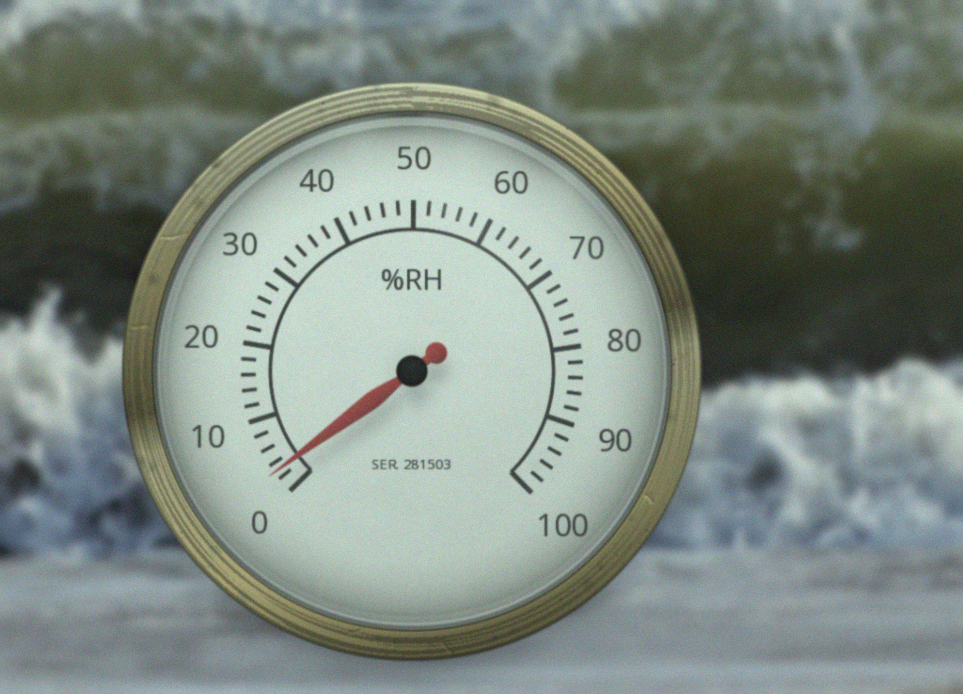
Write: 3 %
